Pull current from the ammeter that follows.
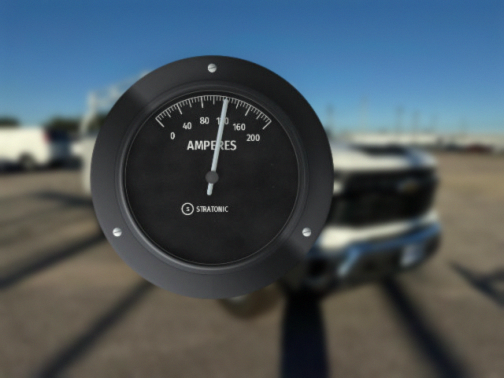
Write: 120 A
